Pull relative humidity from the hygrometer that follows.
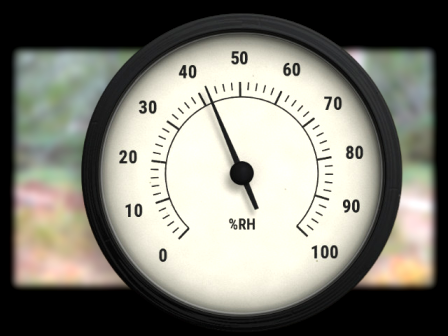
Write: 42 %
